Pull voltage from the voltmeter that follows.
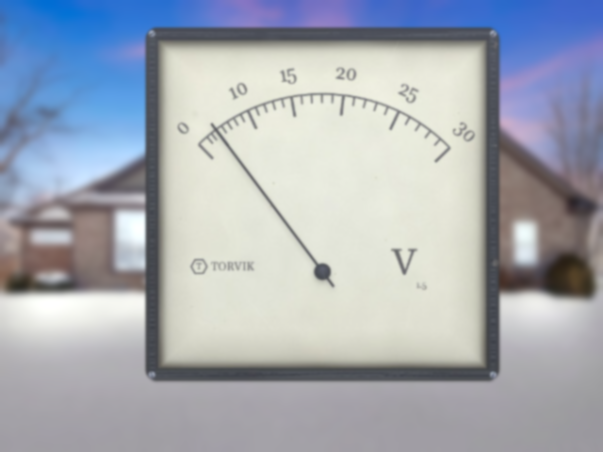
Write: 5 V
